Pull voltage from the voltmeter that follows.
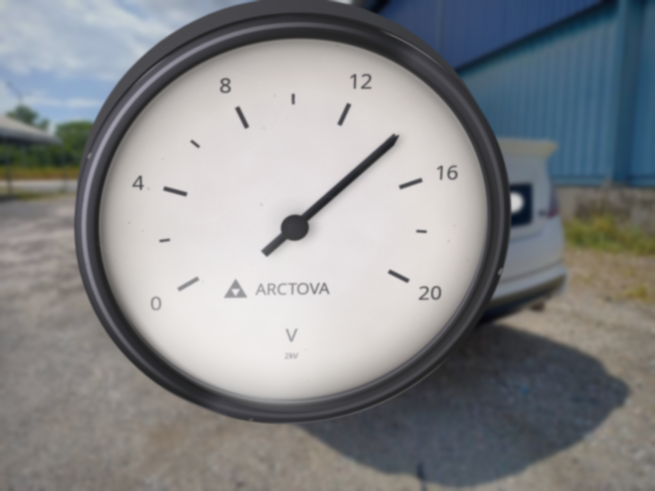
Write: 14 V
